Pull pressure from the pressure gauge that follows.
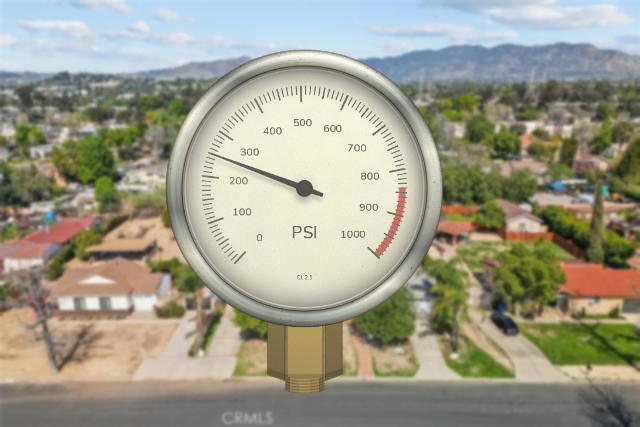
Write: 250 psi
